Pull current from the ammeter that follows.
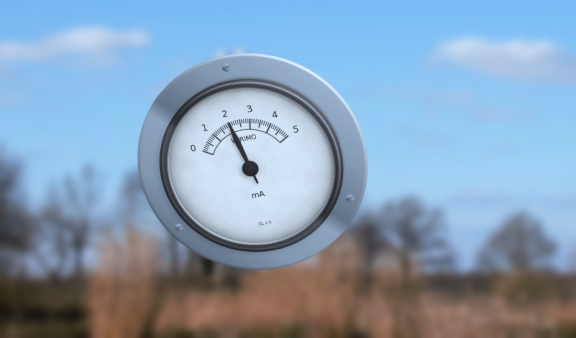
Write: 2 mA
